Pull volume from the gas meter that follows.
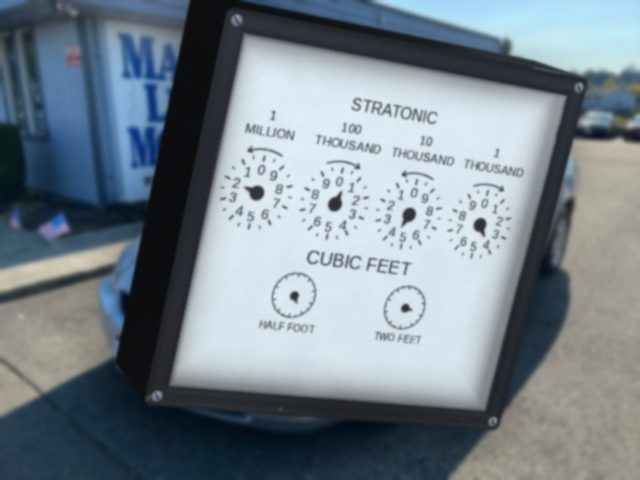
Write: 204400 ft³
